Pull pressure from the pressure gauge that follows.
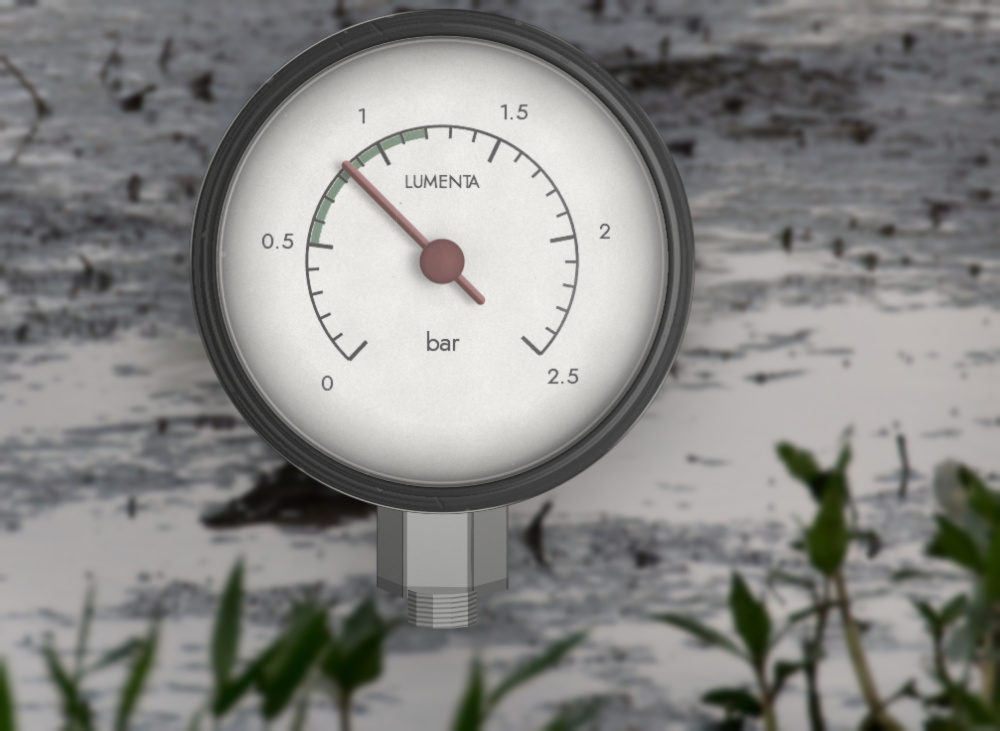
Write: 0.85 bar
